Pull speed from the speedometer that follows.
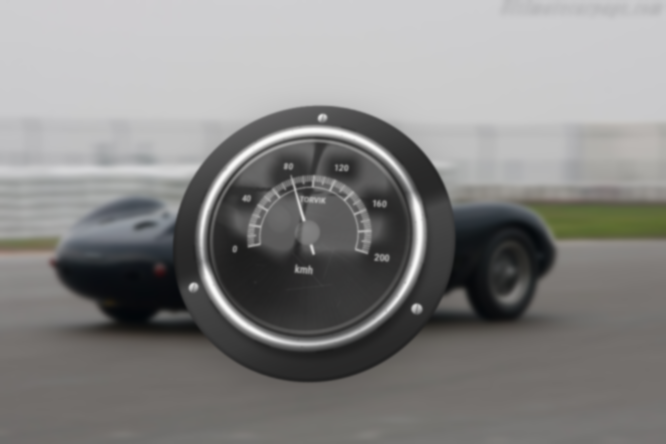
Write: 80 km/h
